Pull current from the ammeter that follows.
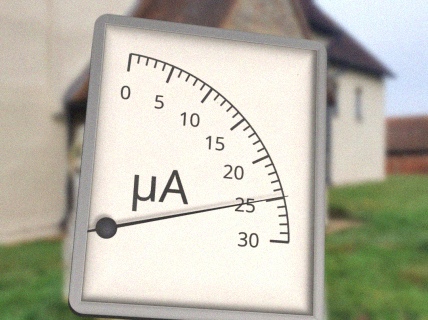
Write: 25 µA
